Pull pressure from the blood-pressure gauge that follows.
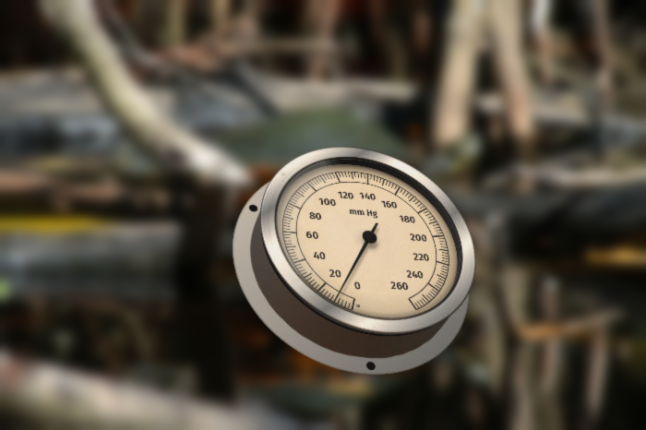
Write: 10 mmHg
